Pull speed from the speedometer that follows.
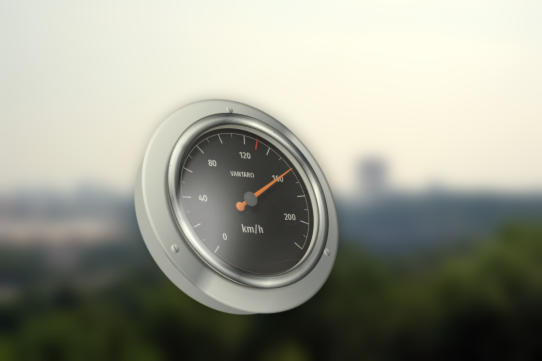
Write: 160 km/h
